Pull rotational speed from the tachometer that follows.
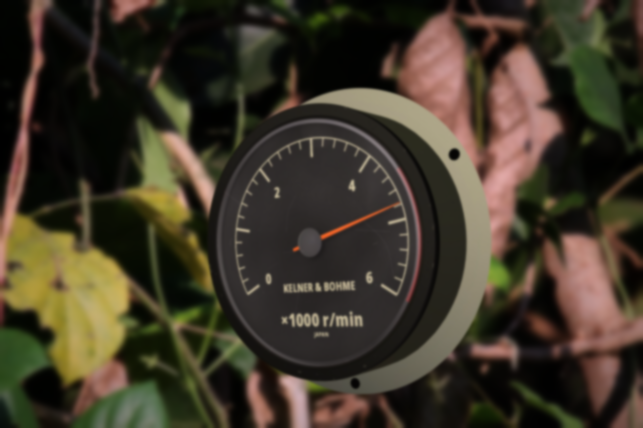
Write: 4800 rpm
